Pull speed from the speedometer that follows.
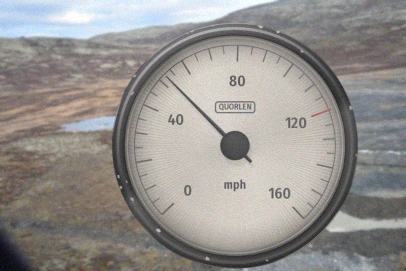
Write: 52.5 mph
